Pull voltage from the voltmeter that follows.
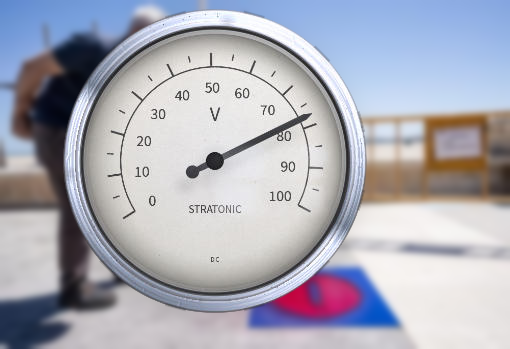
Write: 77.5 V
